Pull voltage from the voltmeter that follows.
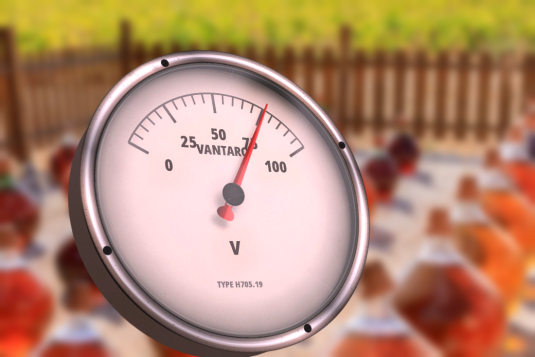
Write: 75 V
